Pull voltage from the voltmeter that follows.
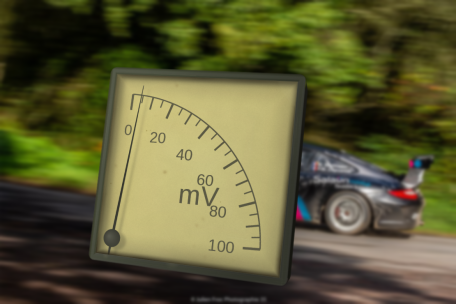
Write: 5 mV
